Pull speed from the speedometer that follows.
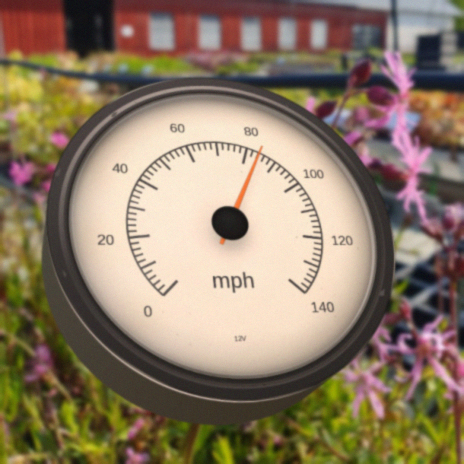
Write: 84 mph
